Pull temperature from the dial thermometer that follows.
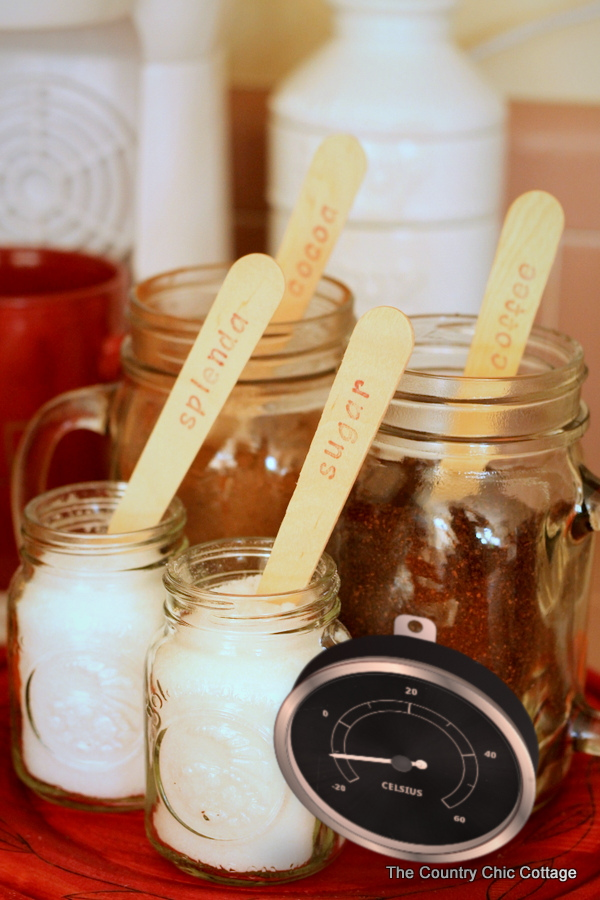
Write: -10 °C
